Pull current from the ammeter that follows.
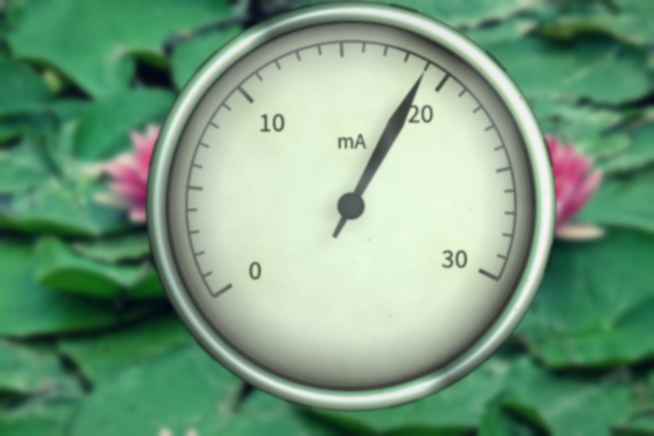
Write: 19 mA
